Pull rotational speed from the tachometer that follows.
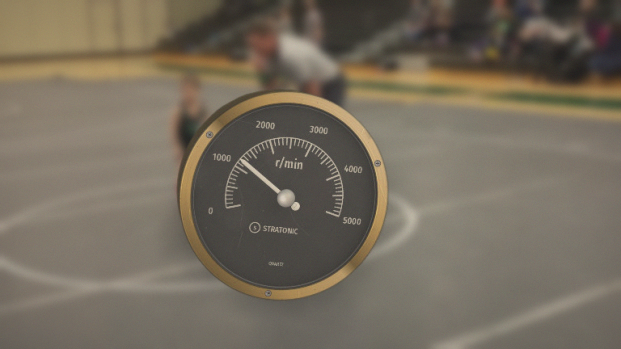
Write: 1200 rpm
